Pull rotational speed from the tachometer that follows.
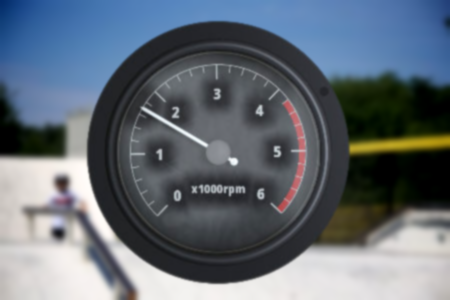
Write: 1700 rpm
